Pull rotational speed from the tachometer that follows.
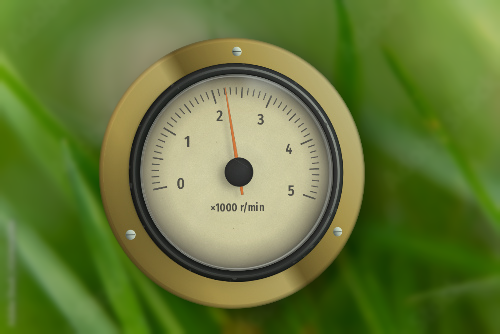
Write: 2200 rpm
